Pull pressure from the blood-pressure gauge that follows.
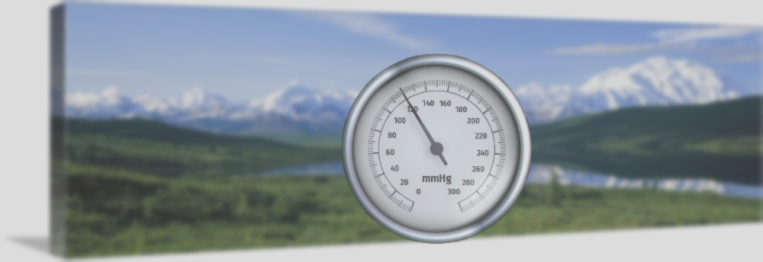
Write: 120 mmHg
